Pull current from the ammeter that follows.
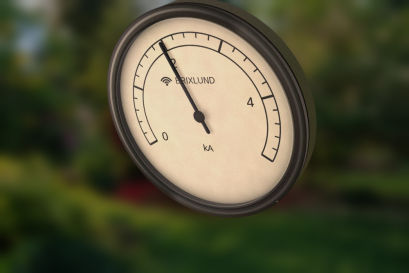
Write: 2 kA
